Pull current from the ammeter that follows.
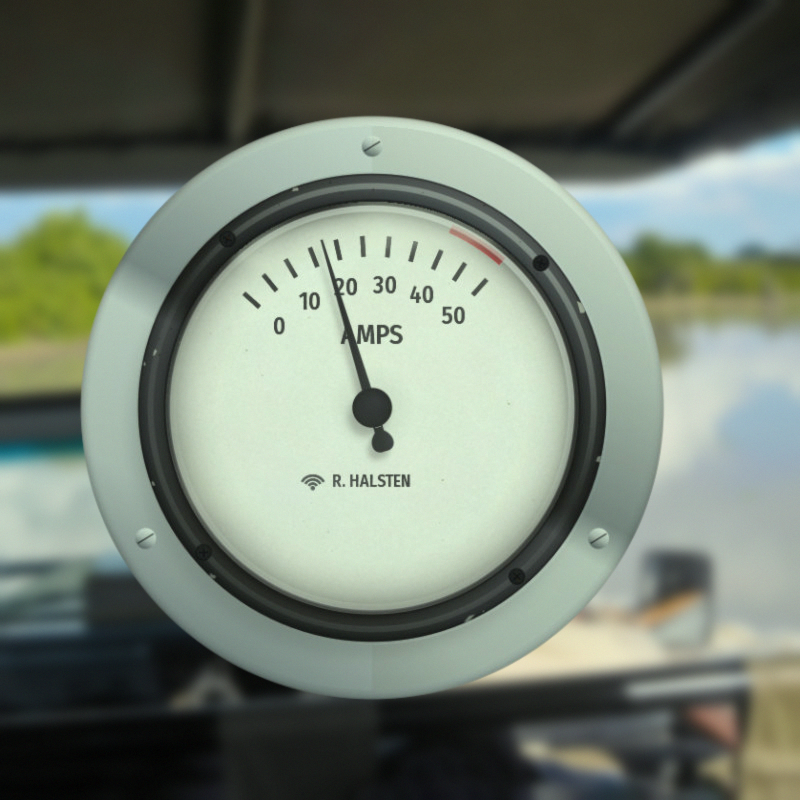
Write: 17.5 A
